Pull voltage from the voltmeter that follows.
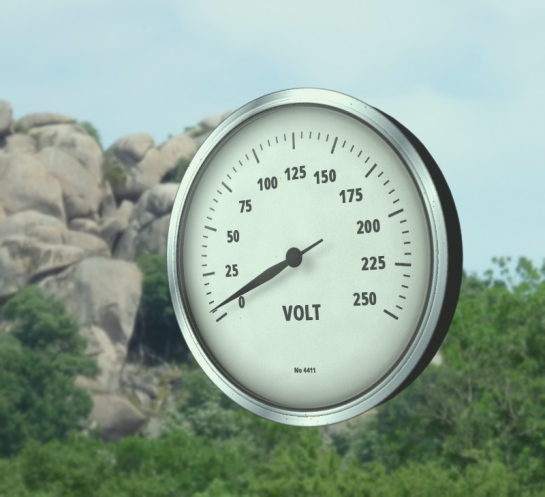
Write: 5 V
